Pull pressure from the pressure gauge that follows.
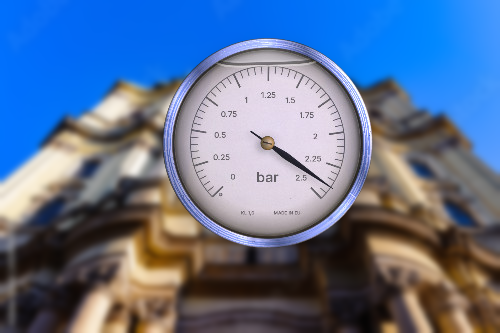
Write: 2.4 bar
